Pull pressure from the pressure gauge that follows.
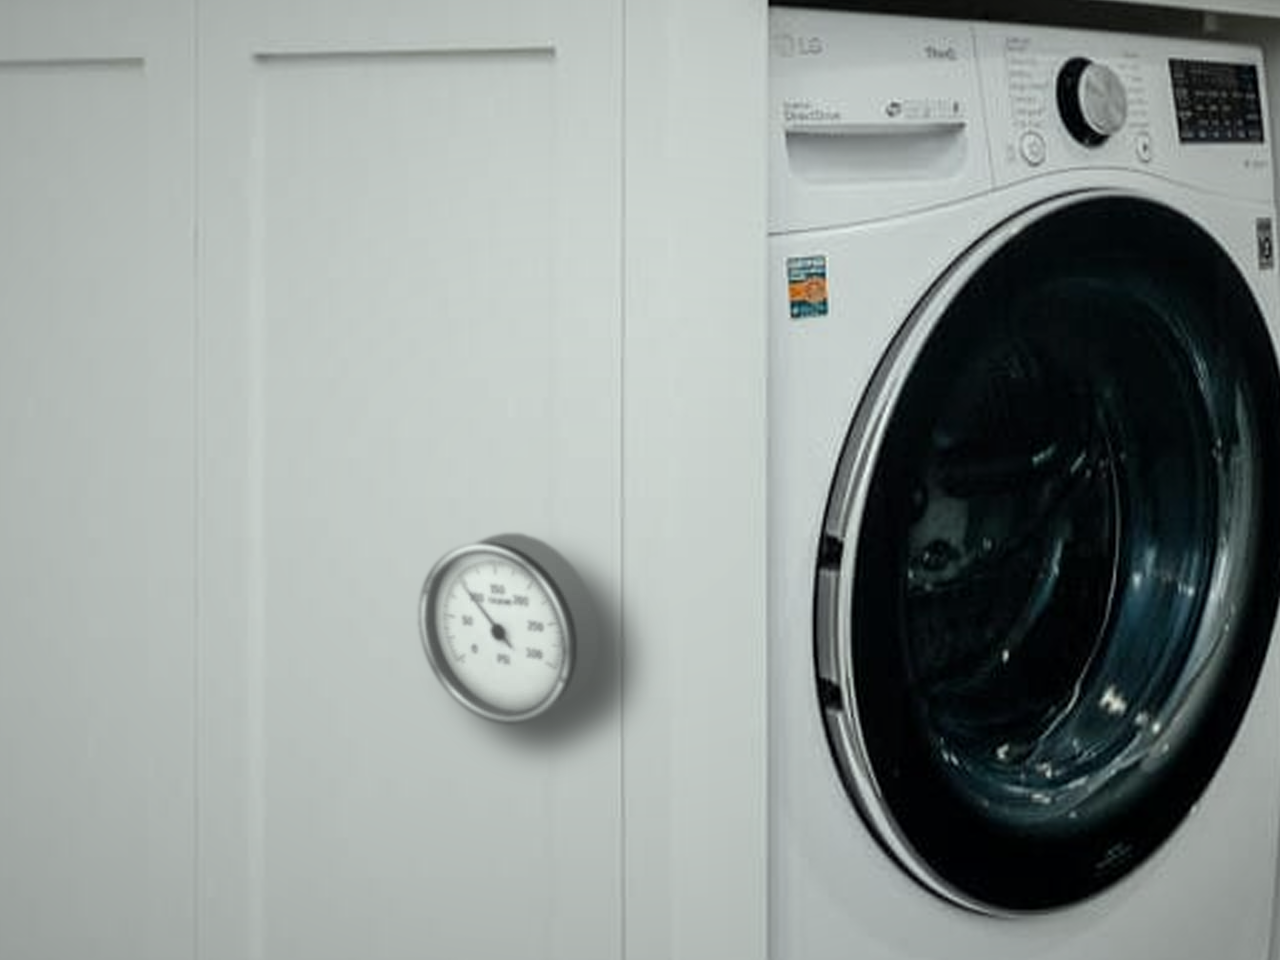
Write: 100 psi
